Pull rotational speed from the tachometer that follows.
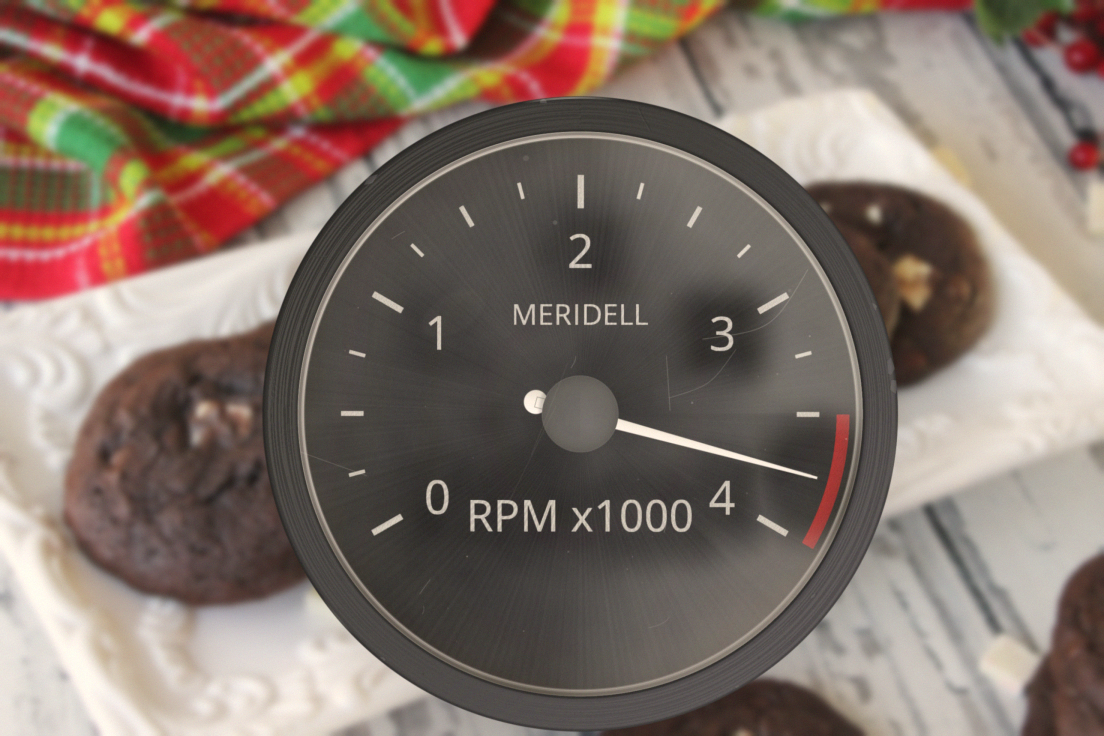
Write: 3750 rpm
